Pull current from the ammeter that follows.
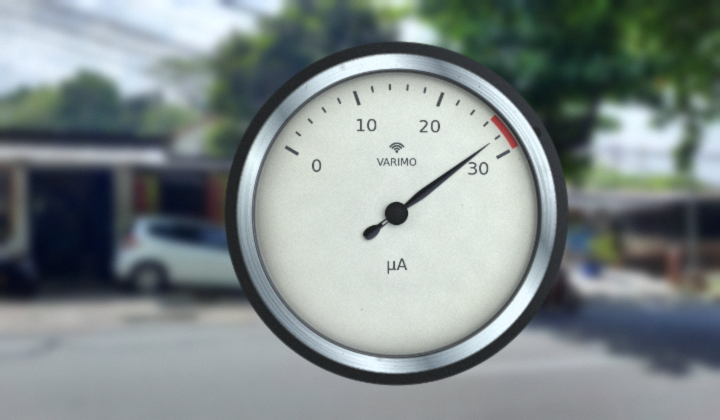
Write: 28 µA
